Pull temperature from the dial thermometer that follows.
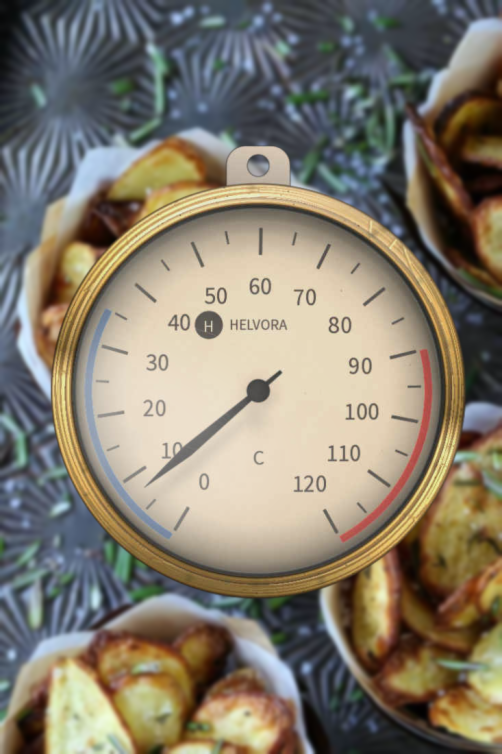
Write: 7.5 °C
